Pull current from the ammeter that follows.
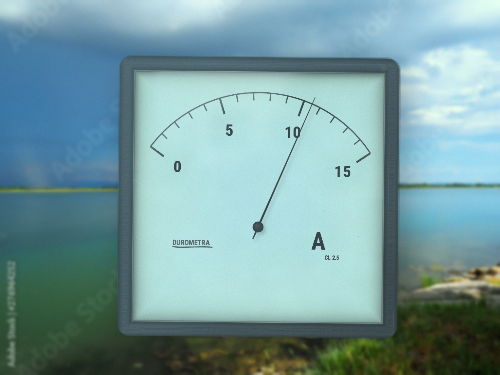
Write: 10.5 A
